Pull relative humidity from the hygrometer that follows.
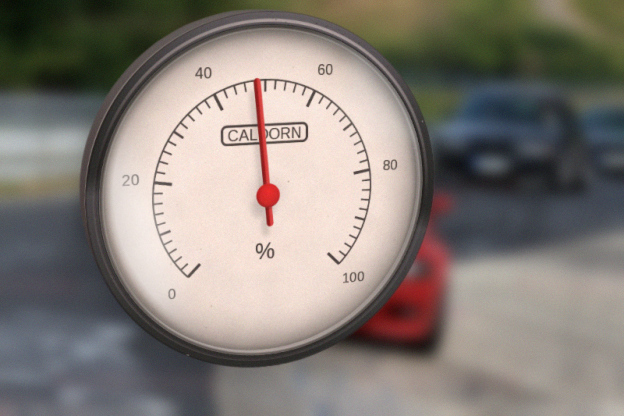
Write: 48 %
